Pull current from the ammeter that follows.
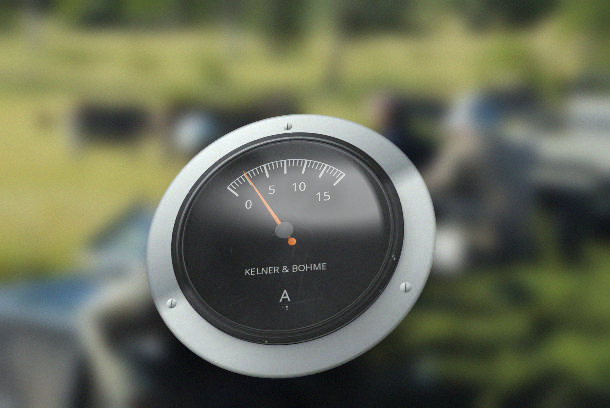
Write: 2.5 A
